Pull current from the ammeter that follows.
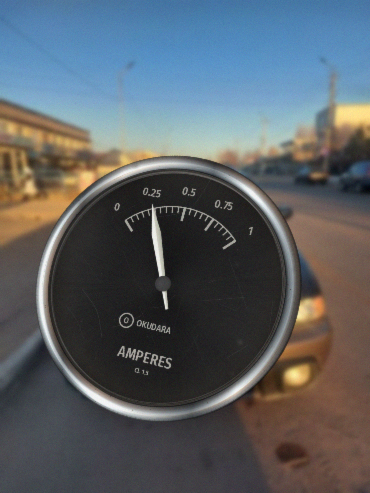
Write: 0.25 A
